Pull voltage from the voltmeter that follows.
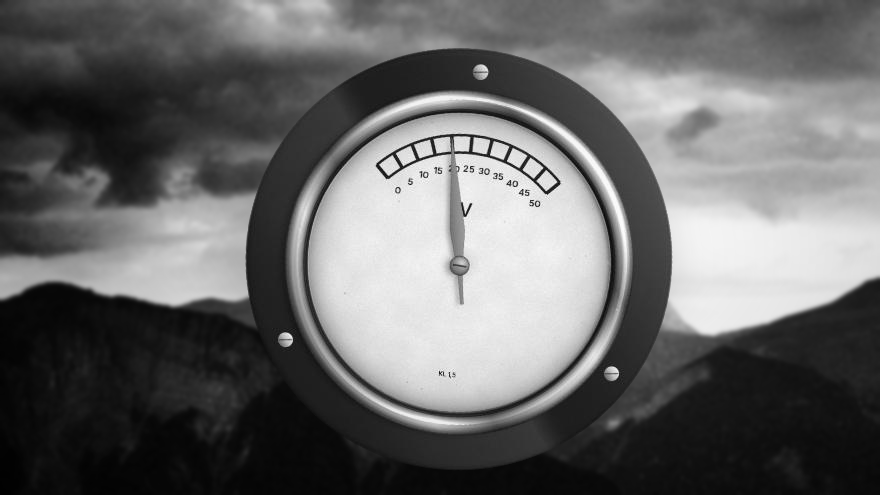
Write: 20 V
